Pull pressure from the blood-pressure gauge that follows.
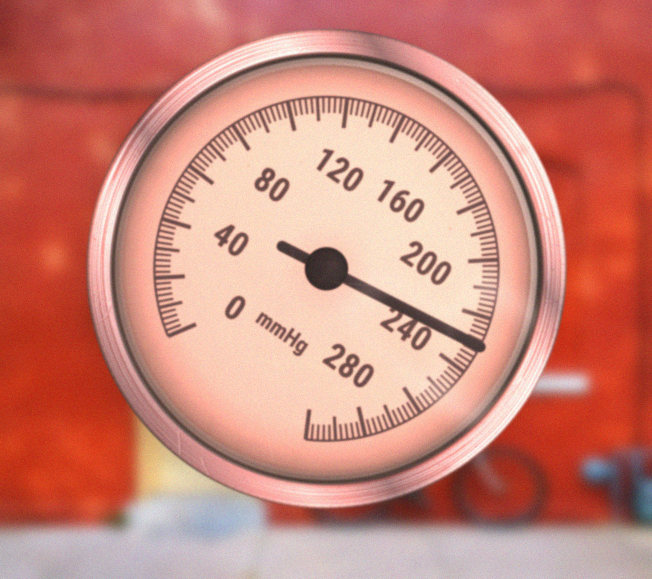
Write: 230 mmHg
